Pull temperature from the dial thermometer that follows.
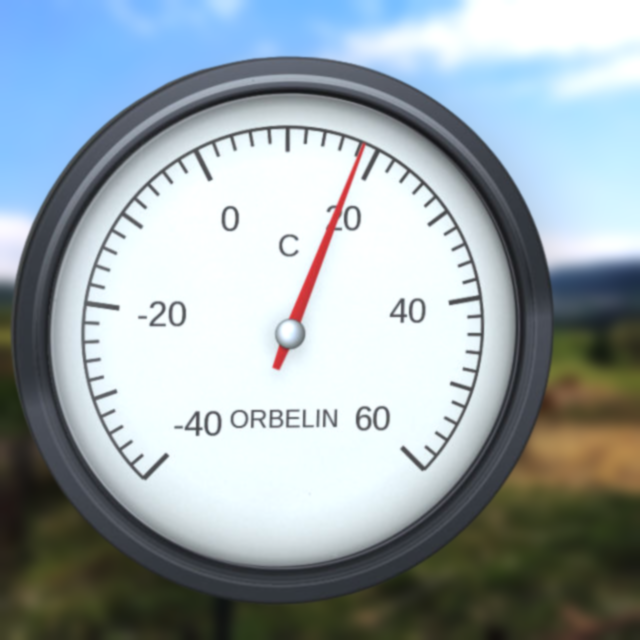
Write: 18 °C
